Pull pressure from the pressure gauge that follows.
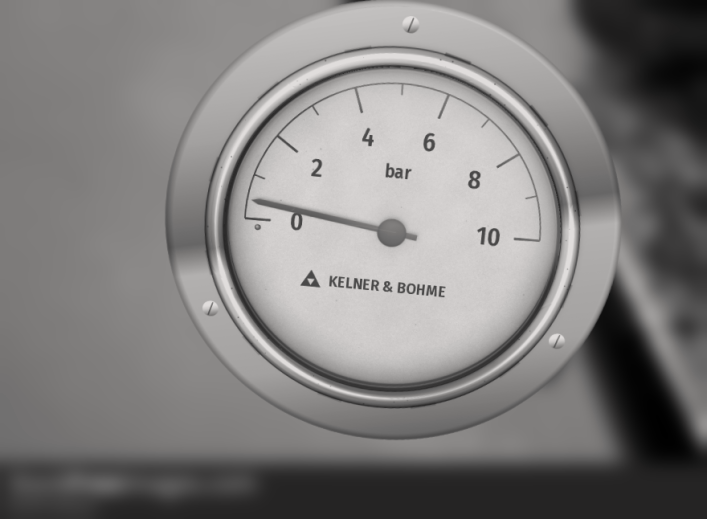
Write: 0.5 bar
